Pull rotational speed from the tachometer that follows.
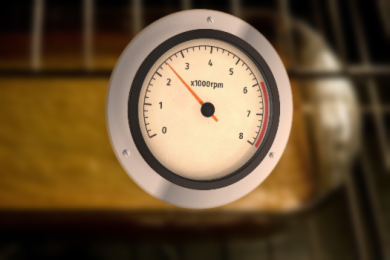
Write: 2400 rpm
